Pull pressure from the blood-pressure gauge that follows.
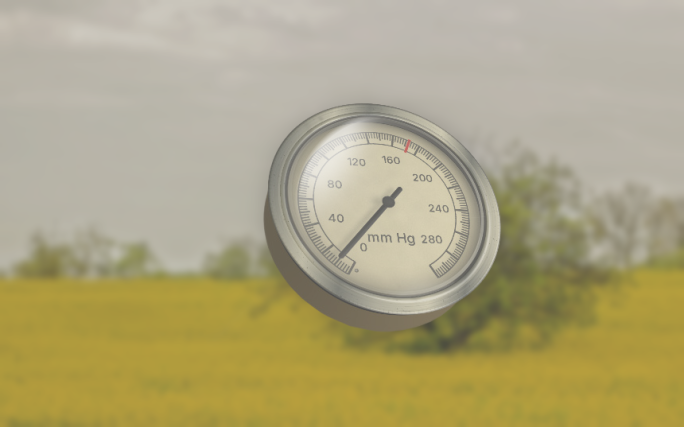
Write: 10 mmHg
